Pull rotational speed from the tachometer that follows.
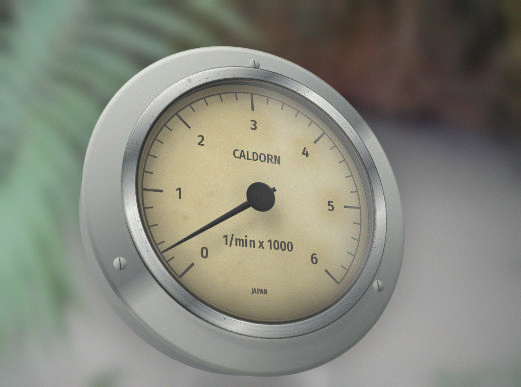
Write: 300 rpm
